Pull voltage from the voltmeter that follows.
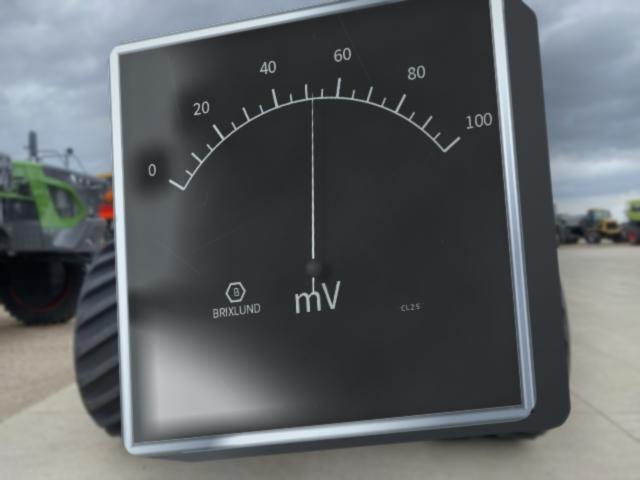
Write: 52.5 mV
